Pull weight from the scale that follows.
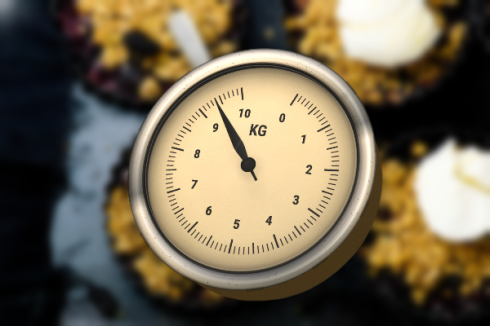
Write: 9.4 kg
